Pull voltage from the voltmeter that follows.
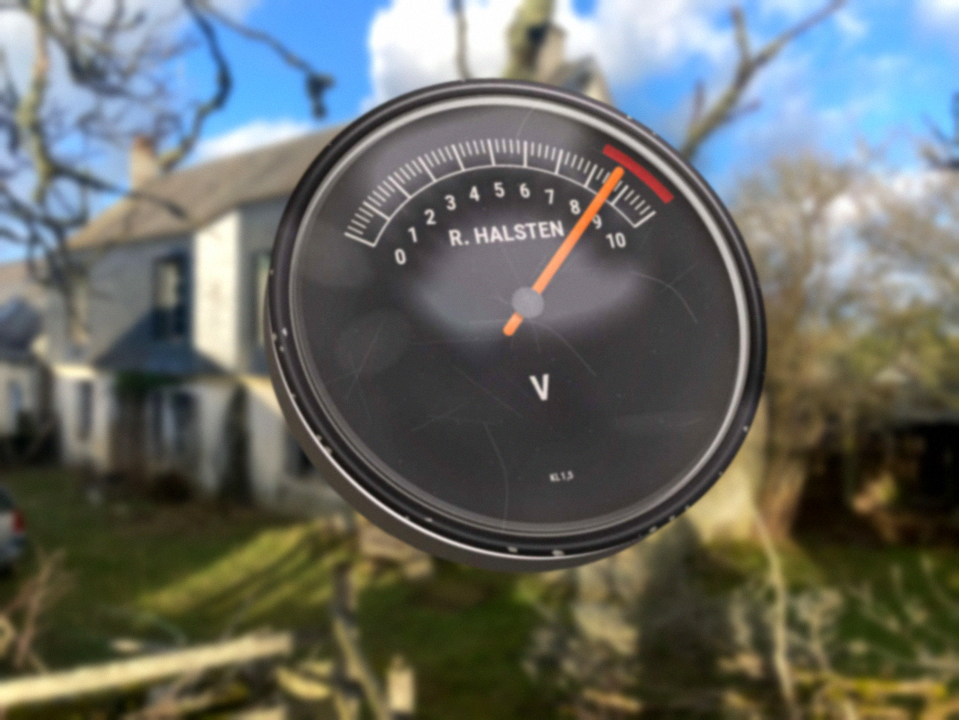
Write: 8.6 V
